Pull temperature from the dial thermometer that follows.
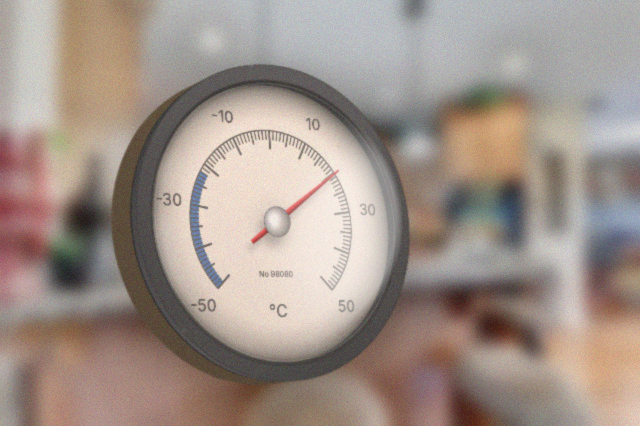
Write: 20 °C
